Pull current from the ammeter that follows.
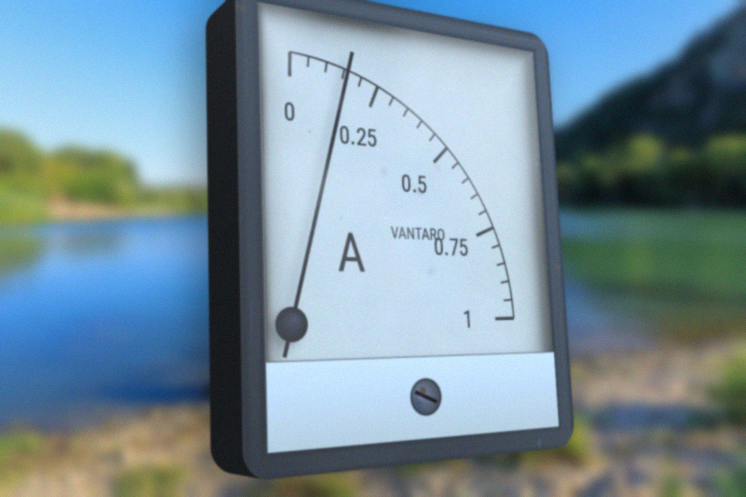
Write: 0.15 A
